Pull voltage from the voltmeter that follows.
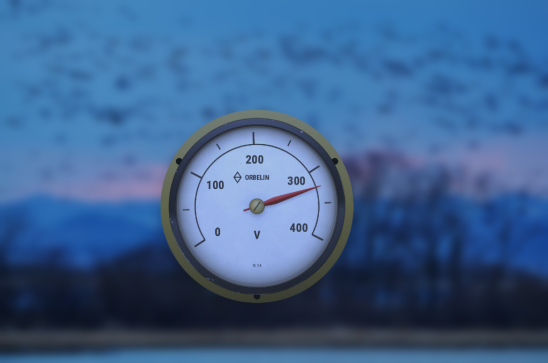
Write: 325 V
